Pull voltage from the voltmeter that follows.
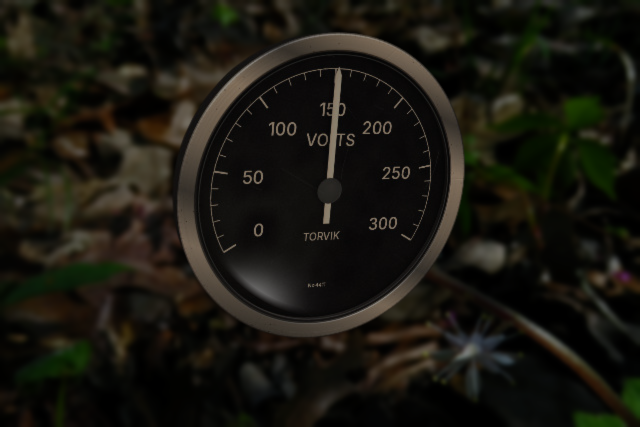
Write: 150 V
